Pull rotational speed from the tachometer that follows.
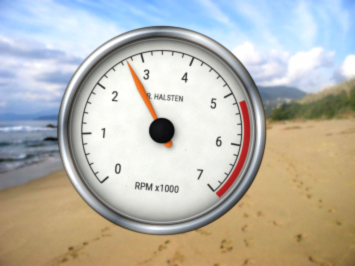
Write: 2700 rpm
